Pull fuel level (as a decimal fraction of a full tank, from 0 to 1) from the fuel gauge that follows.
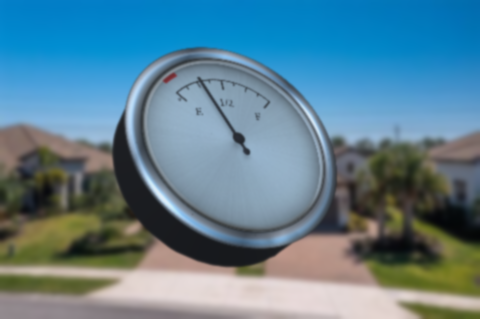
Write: 0.25
